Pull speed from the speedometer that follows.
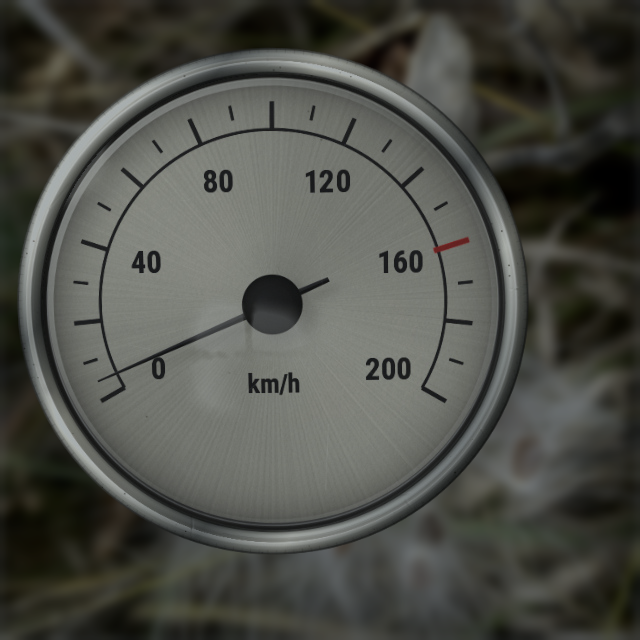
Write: 5 km/h
